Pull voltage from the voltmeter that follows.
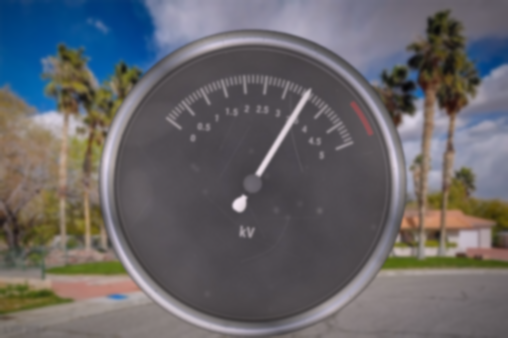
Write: 3.5 kV
